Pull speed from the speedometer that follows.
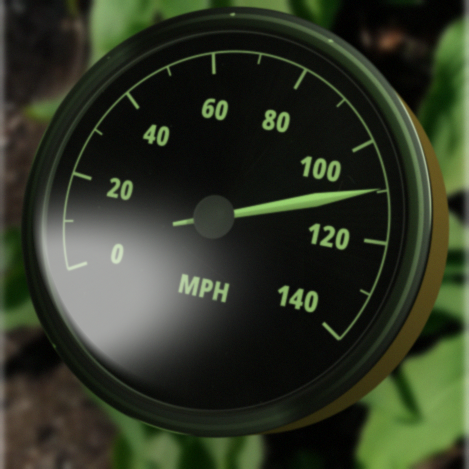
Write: 110 mph
